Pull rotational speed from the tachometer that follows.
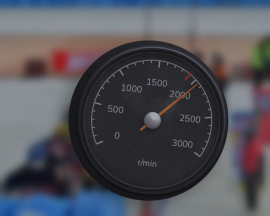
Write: 2050 rpm
